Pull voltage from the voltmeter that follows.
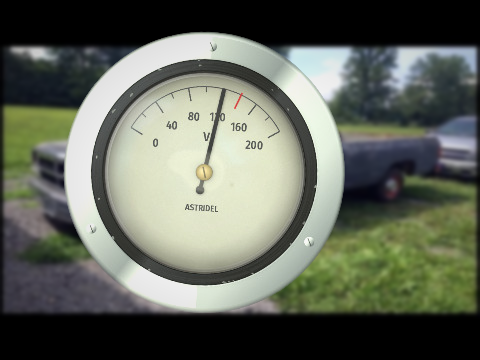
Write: 120 V
